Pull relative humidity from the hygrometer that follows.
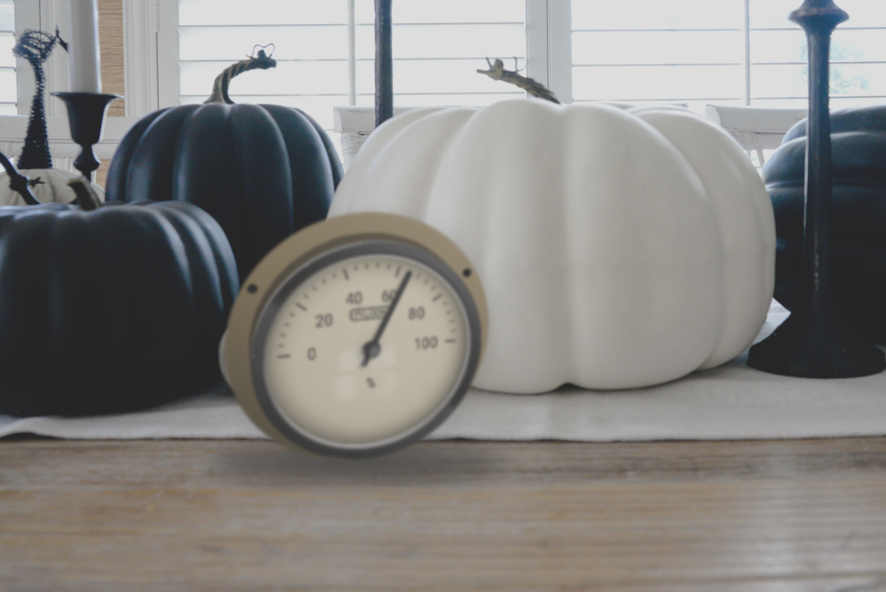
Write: 64 %
